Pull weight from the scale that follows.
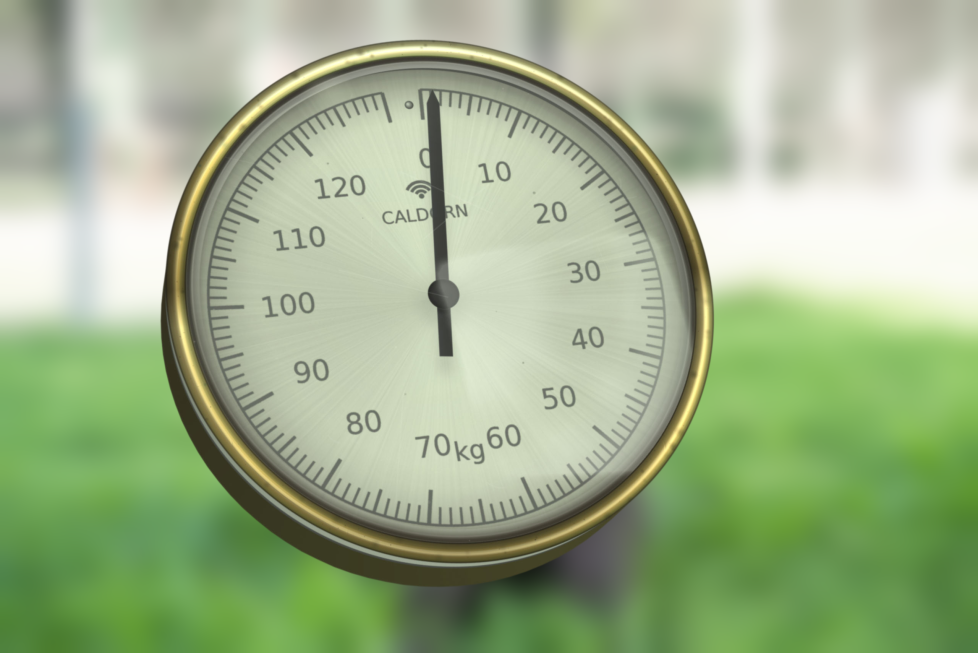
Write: 1 kg
